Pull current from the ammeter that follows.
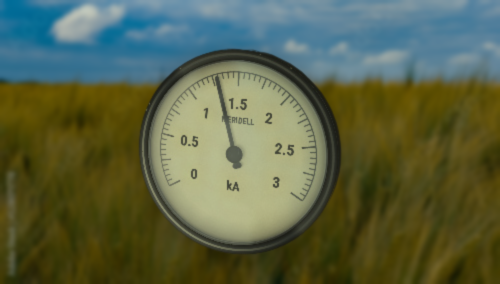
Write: 1.3 kA
